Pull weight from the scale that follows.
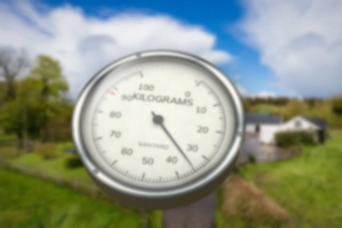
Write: 35 kg
